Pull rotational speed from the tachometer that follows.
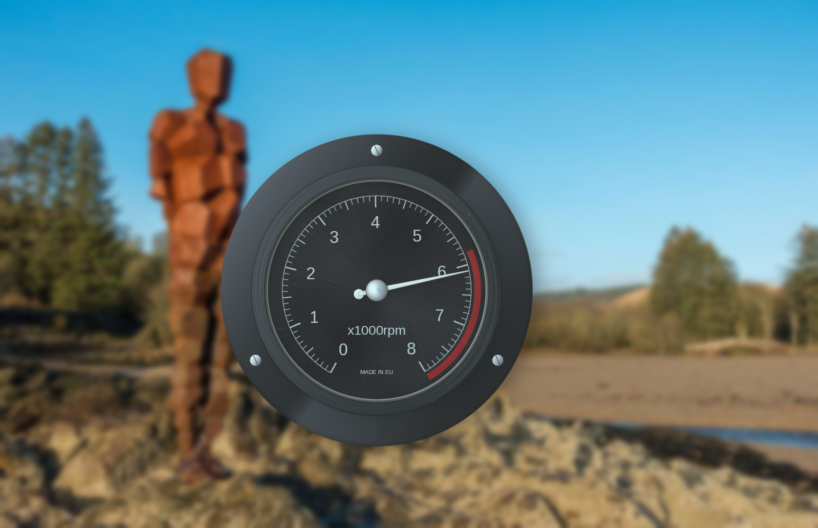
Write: 6100 rpm
